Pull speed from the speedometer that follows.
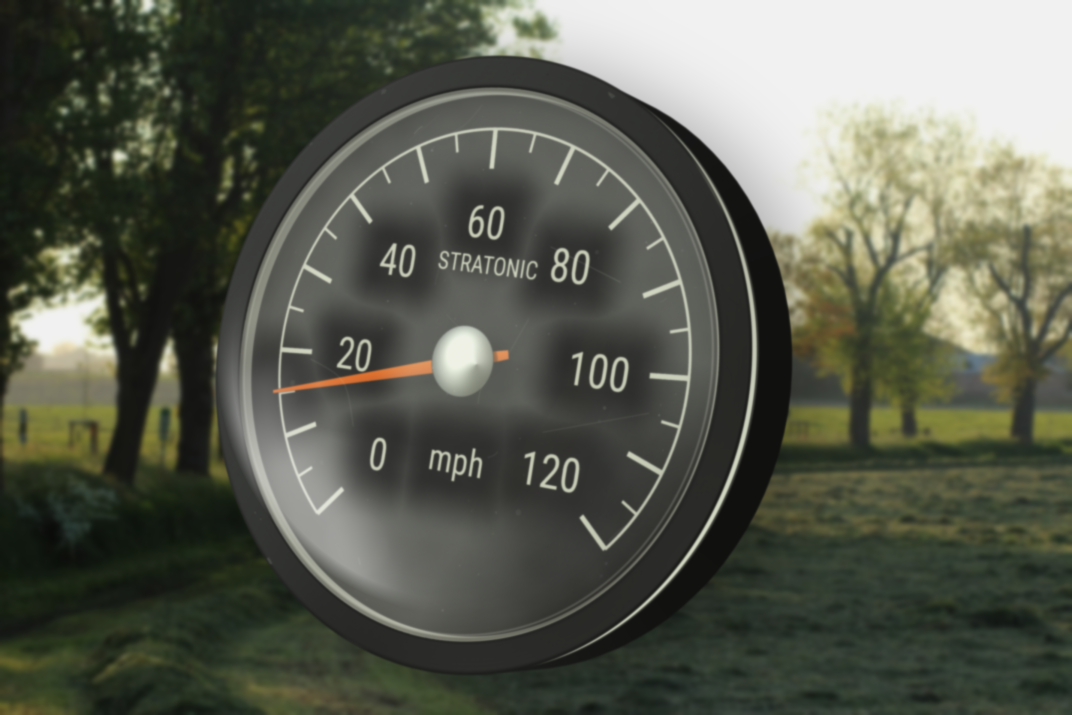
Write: 15 mph
